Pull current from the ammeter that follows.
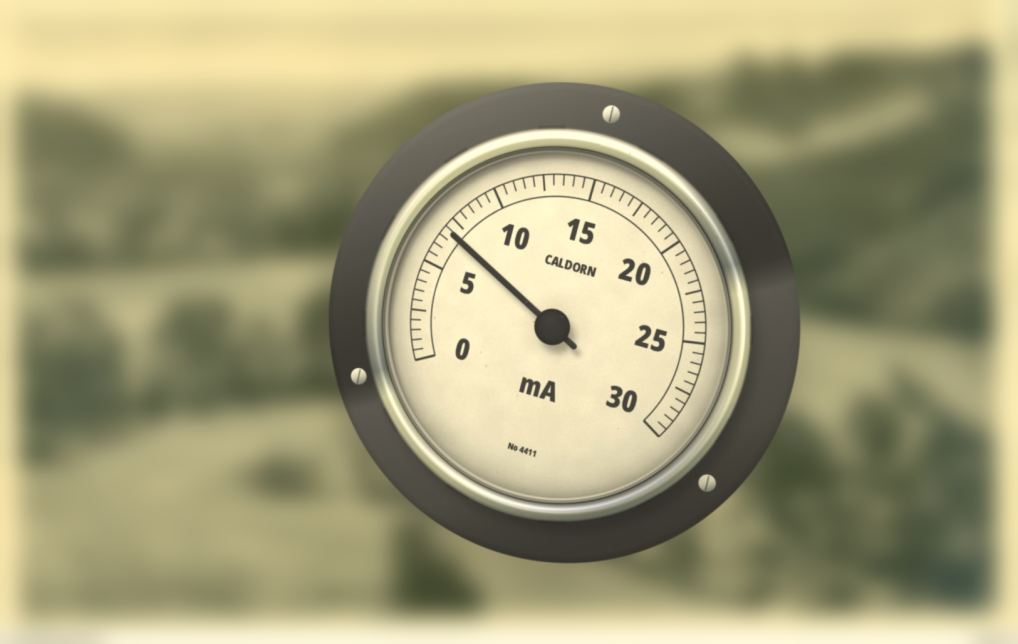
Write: 7 mA
